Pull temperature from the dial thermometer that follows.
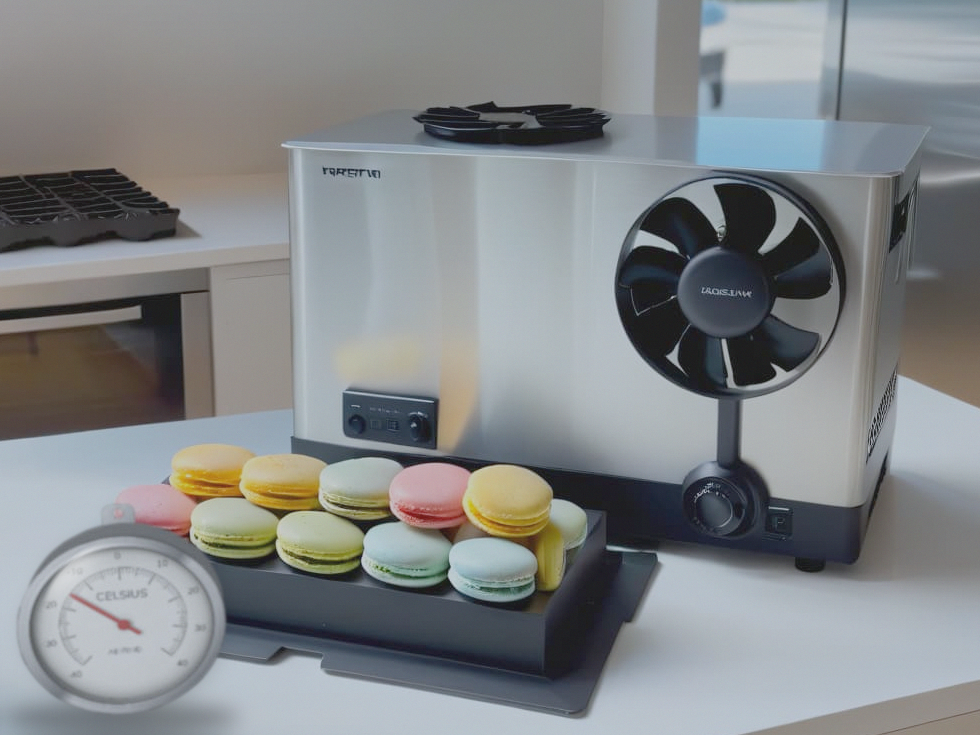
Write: -15 °C
